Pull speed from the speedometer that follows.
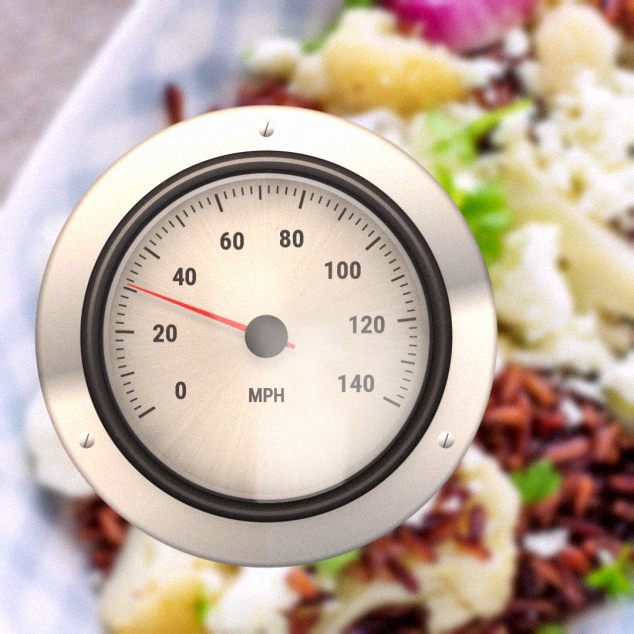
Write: 31 mph
